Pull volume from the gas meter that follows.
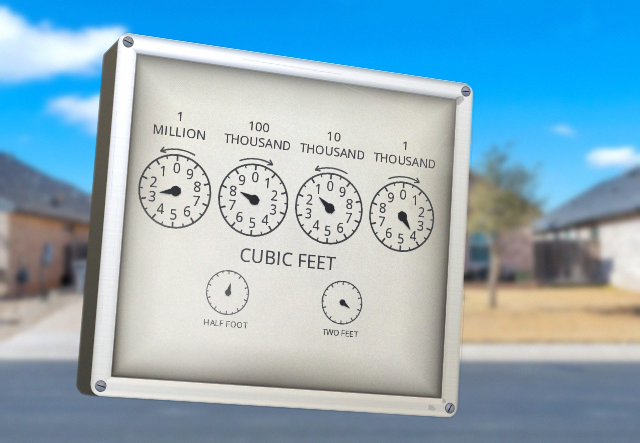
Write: 281400 ft³
